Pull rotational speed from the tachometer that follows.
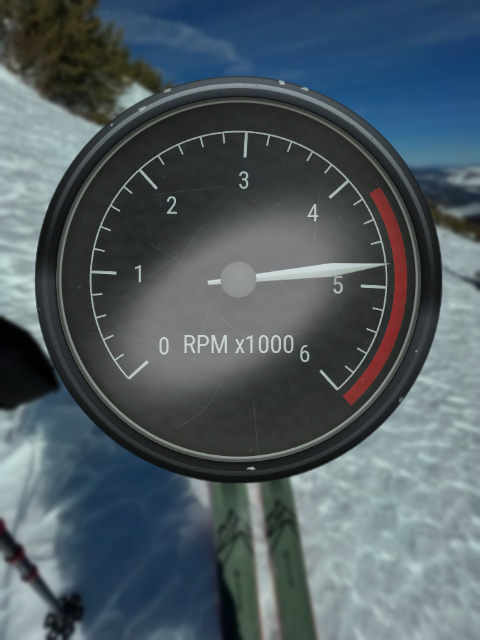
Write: 4800 rpm
